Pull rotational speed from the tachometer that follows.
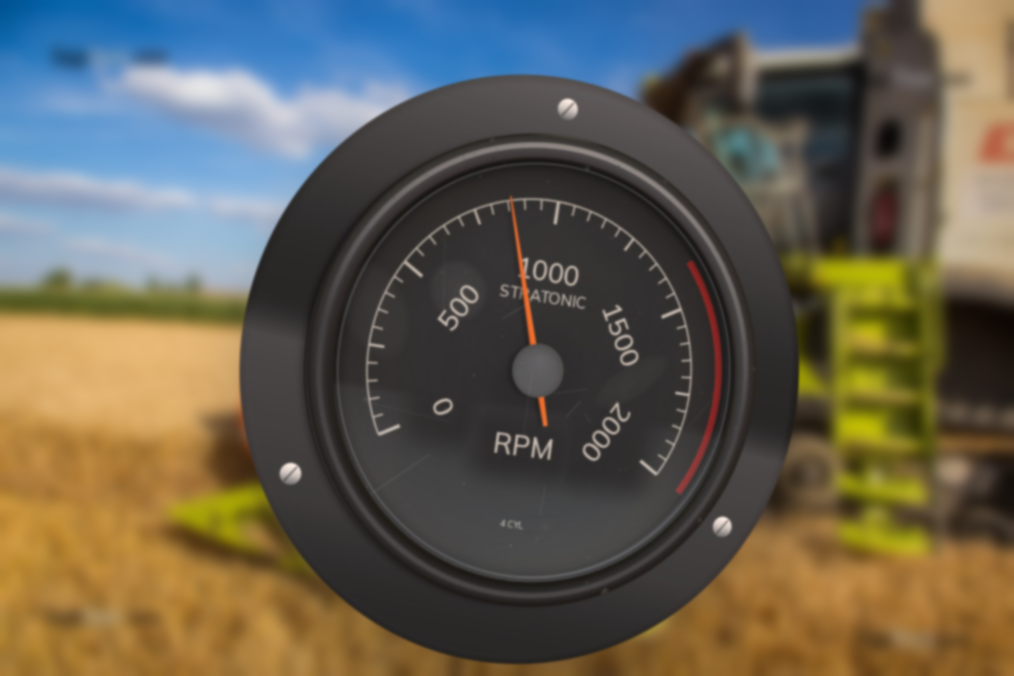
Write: 850 rpm
